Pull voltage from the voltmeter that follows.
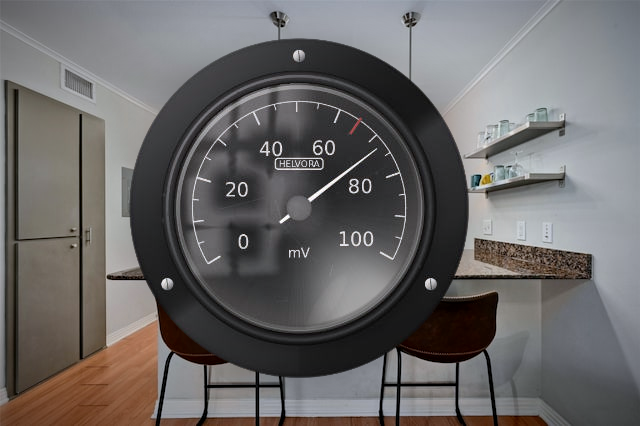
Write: 72.5 mV
